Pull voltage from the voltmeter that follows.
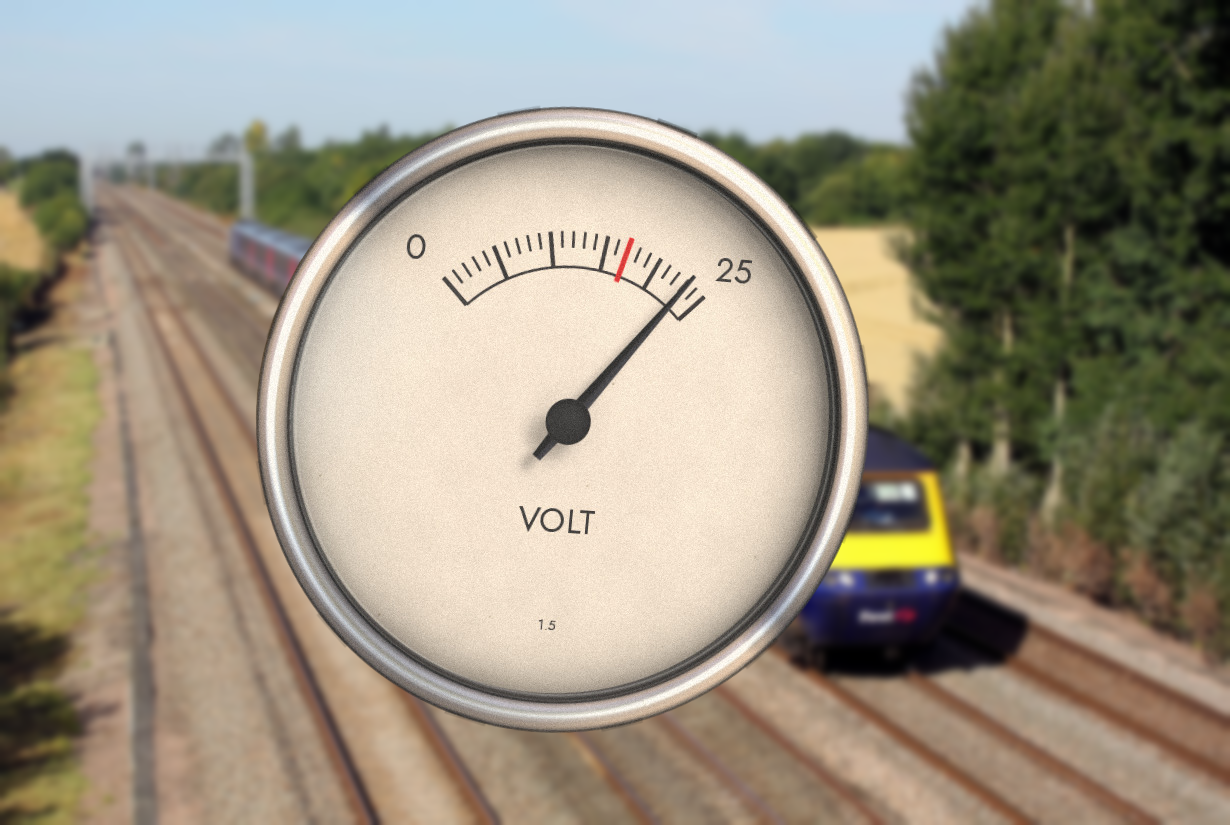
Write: 23 V
